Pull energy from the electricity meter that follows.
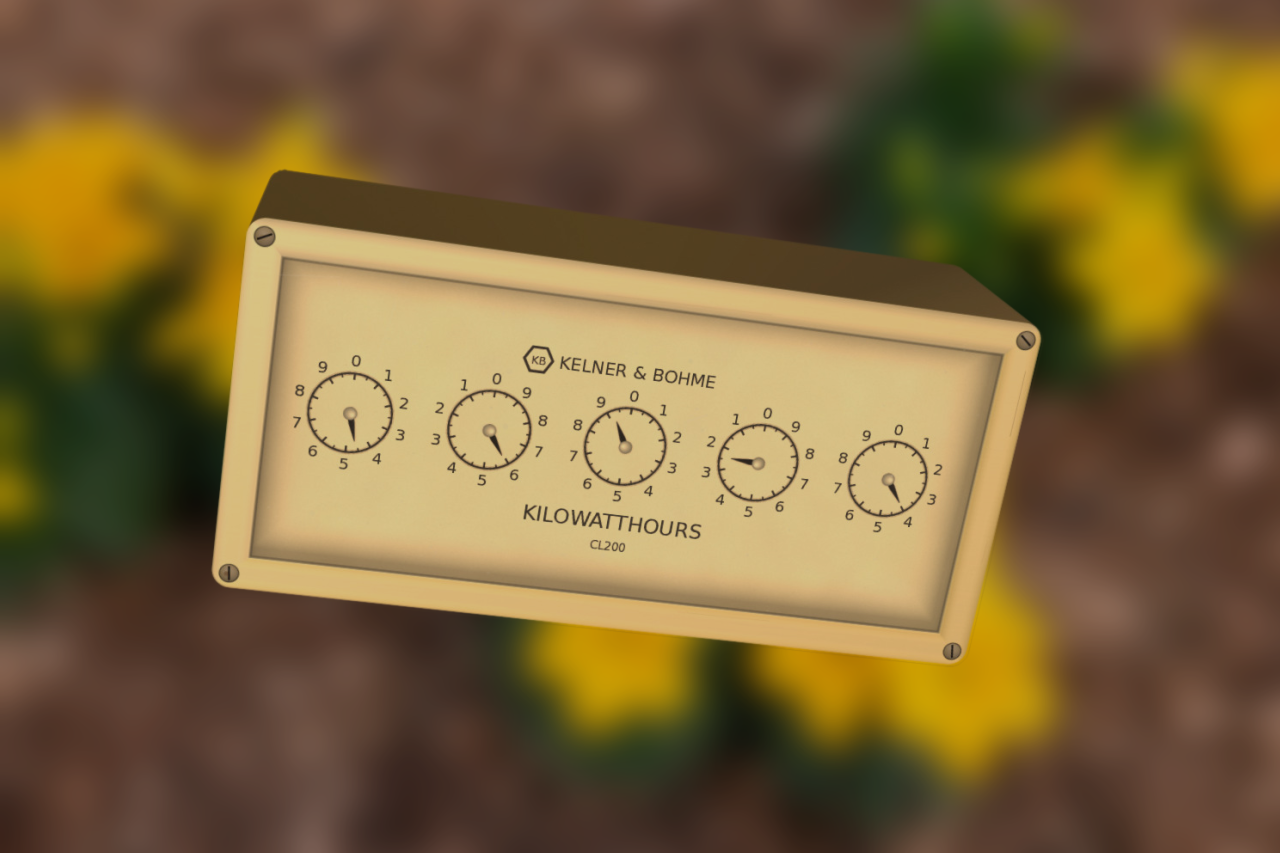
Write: 45924 kWh
